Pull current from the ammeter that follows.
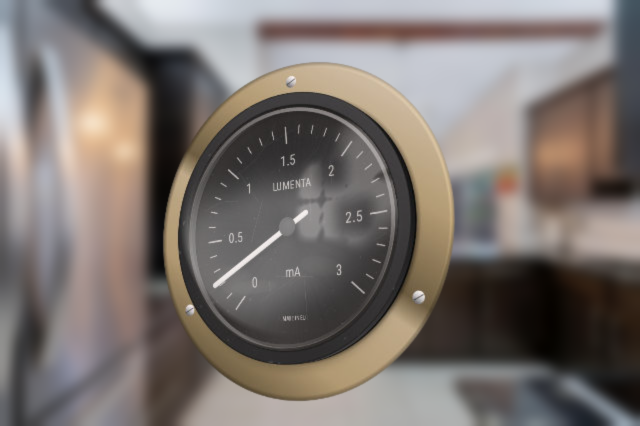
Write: 0.2 mA
